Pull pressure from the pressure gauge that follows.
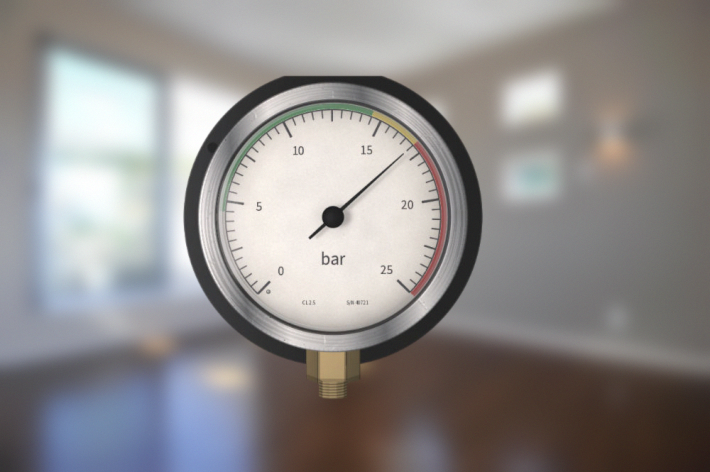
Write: 17 bar
